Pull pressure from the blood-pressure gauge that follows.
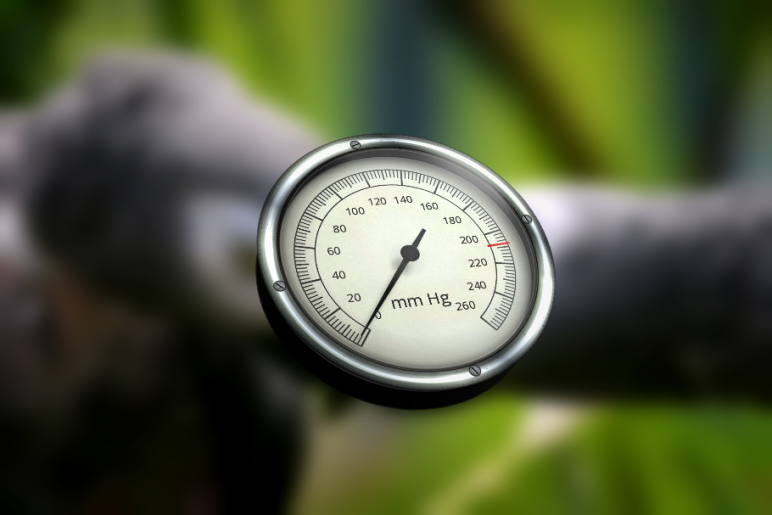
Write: 2 mmHg
